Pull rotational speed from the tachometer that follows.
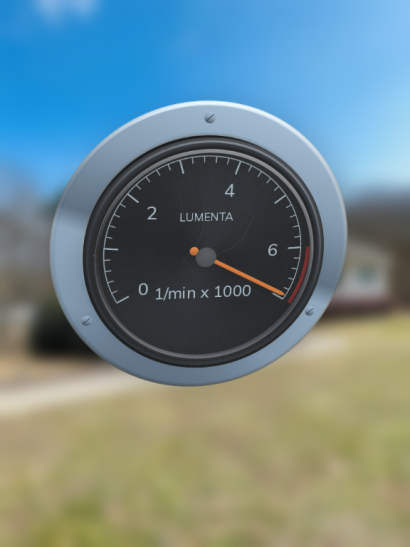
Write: 6900 rpm
